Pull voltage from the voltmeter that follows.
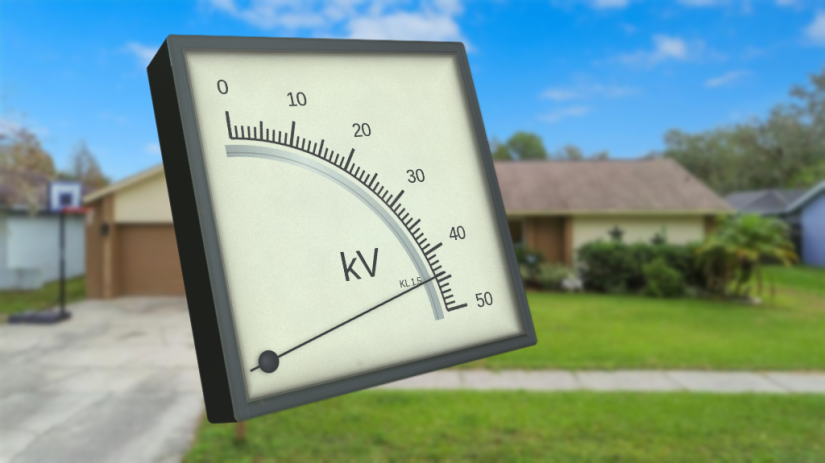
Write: 44 kV
